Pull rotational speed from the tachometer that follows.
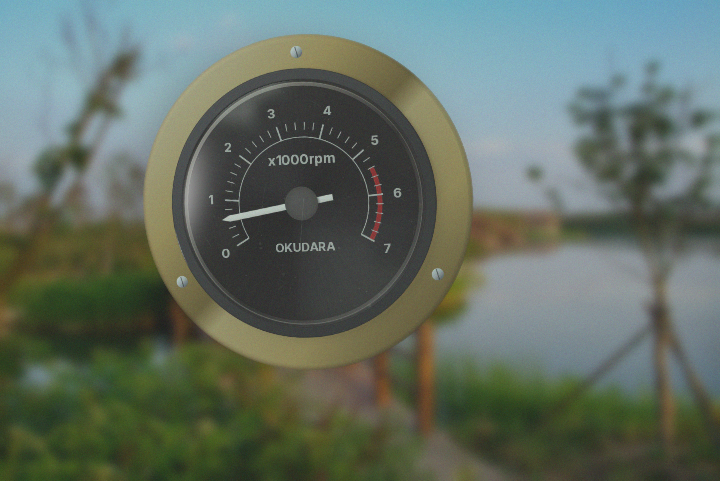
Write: 600 rpm
